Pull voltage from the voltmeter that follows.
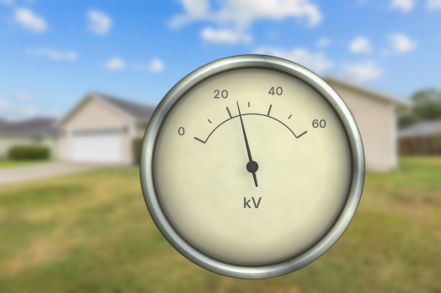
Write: 25 kV
